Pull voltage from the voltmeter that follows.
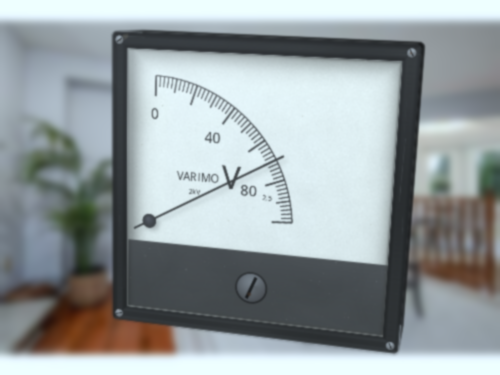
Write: 70 V
